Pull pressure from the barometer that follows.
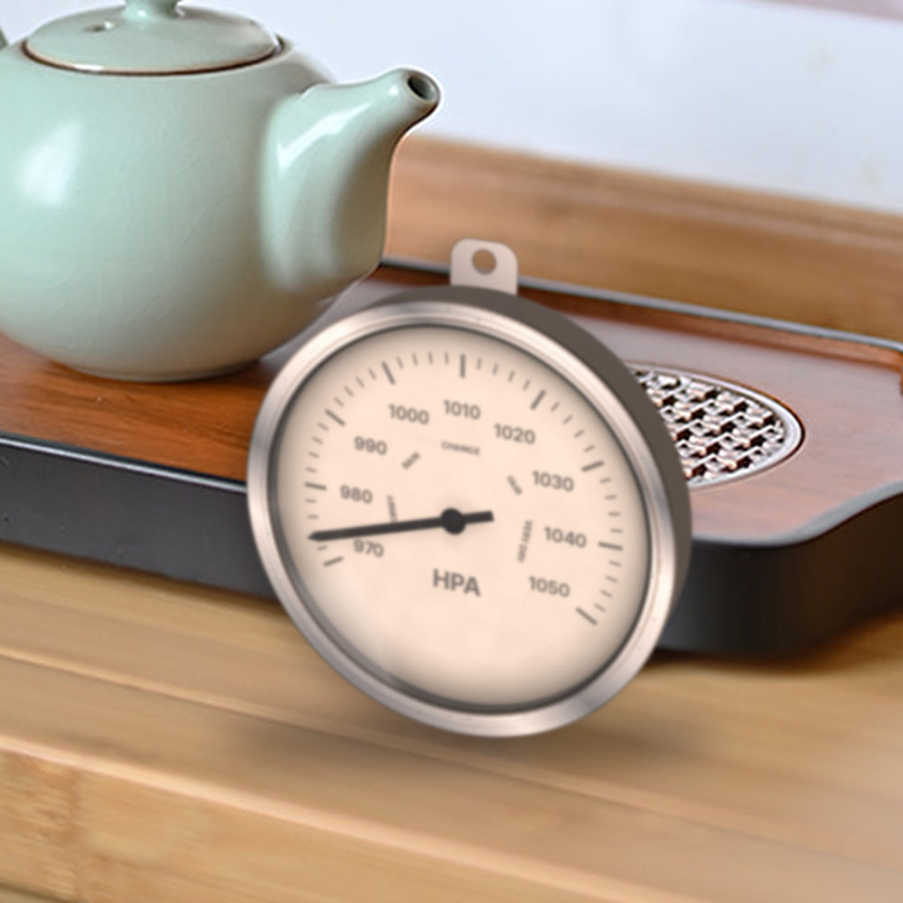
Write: 974 hPa
